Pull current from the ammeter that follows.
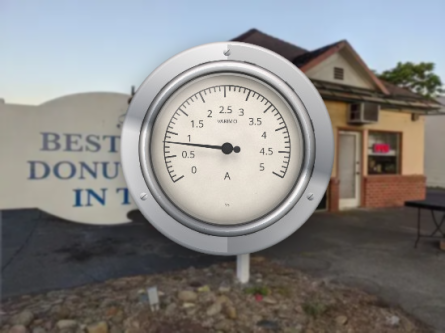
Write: 0.8 A
